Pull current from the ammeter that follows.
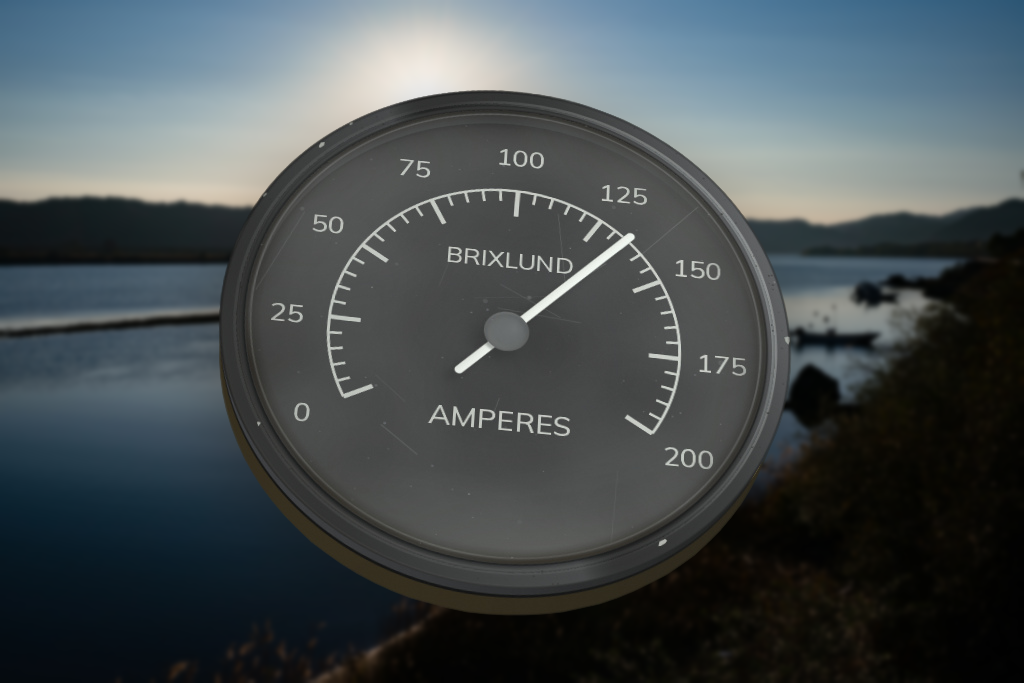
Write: 135 A
